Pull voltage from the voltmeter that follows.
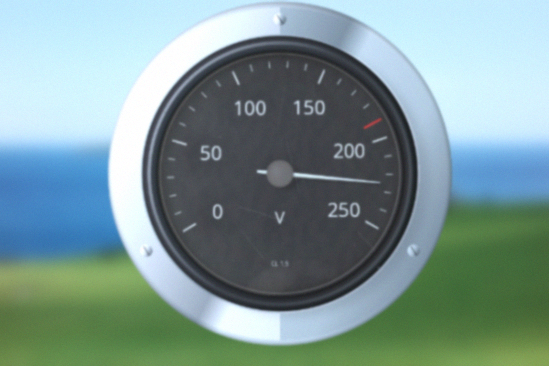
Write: 225 V
